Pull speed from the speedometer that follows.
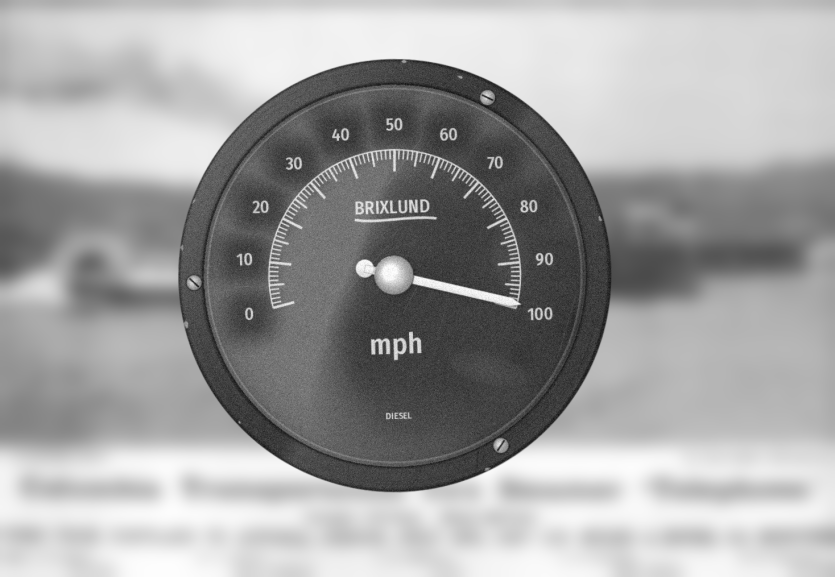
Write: 99 mph
